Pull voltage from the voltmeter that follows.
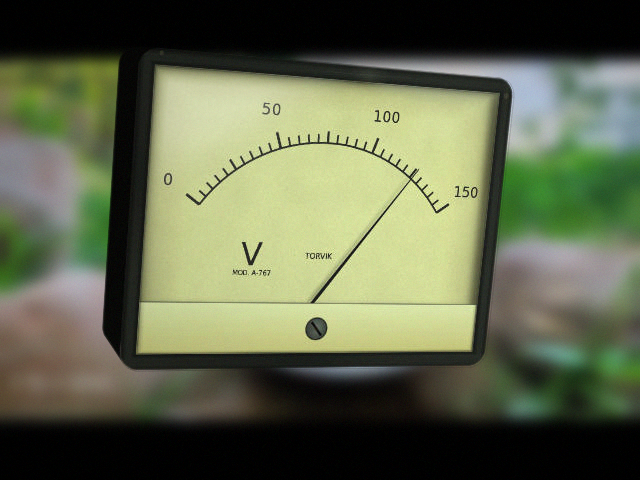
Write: 125 V
